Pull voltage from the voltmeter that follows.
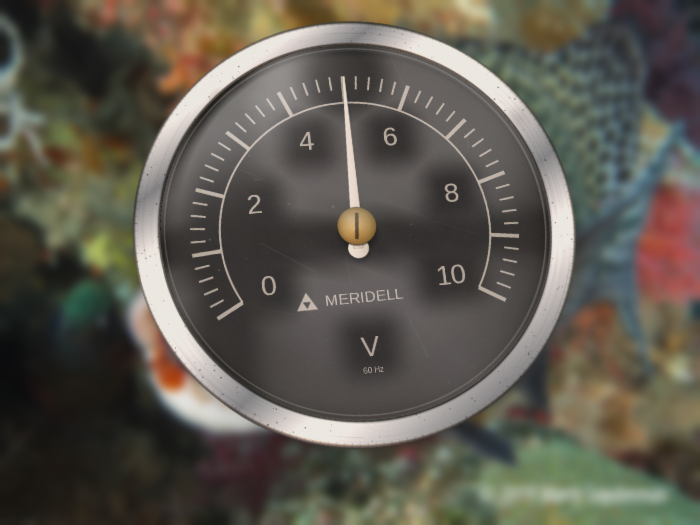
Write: 5 V
